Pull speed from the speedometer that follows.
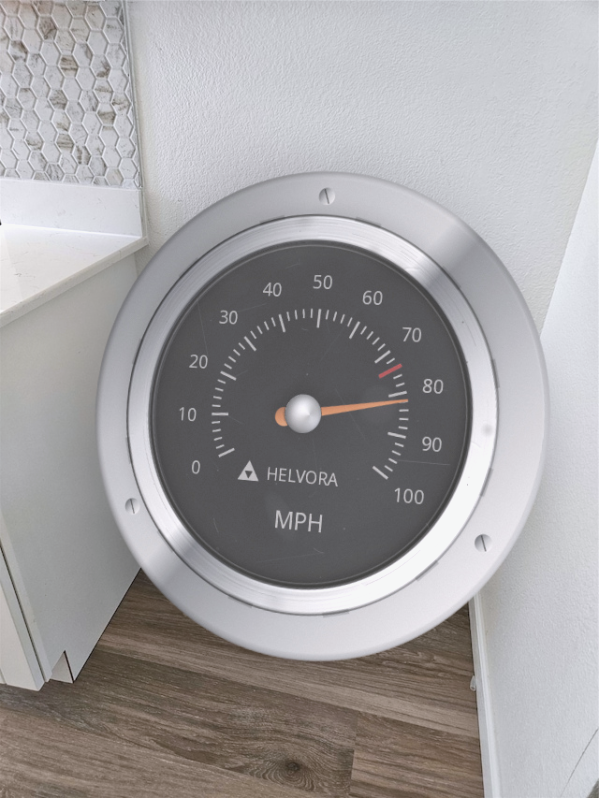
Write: 82 mph
